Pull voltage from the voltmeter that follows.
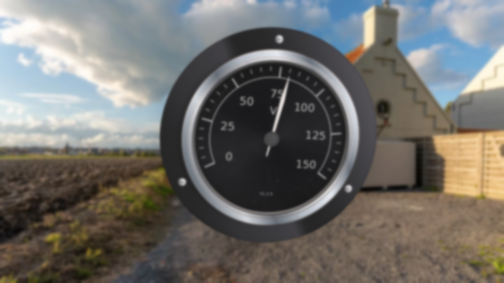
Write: 80 V
